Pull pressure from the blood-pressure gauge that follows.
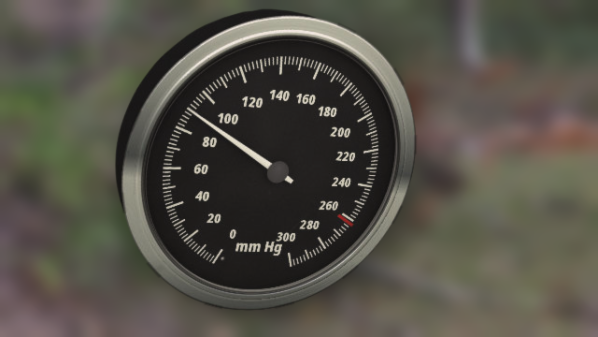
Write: 90 mmHg
